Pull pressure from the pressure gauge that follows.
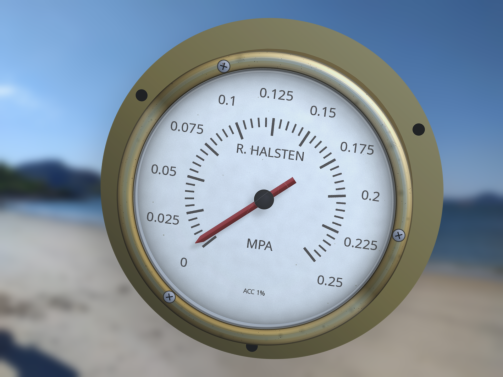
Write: 0.005 MPa
